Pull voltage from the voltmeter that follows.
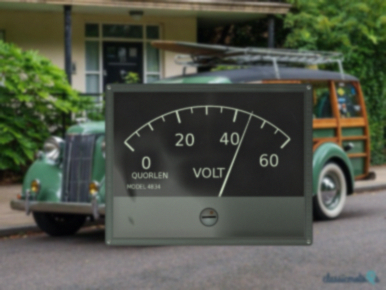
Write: 45 V
